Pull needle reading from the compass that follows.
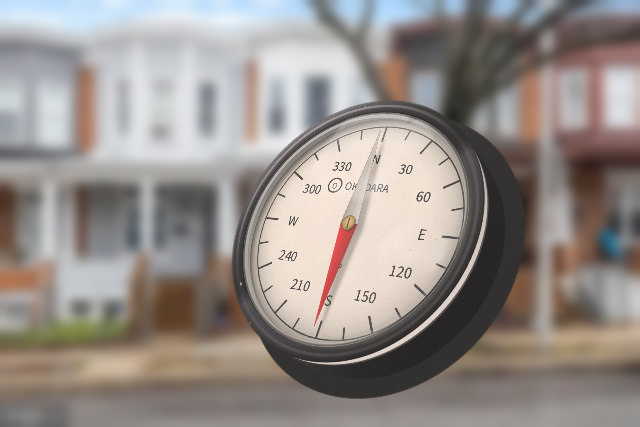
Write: 180 °
